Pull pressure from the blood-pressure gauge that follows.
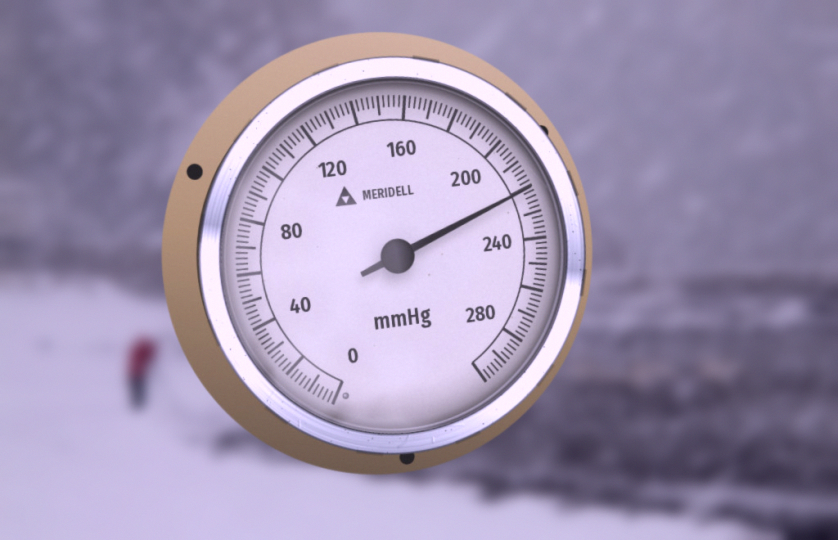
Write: 220 mmHg
